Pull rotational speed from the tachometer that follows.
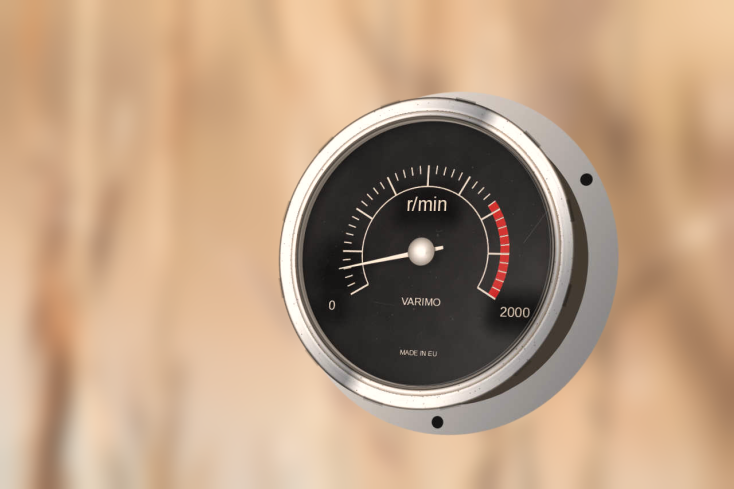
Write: 150 rpm
